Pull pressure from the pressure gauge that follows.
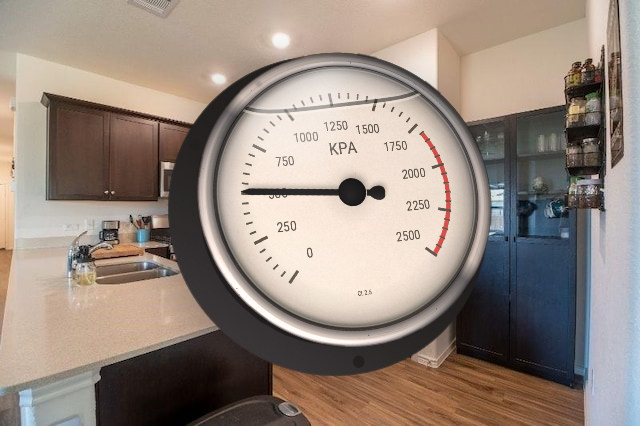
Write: 500 kPa
